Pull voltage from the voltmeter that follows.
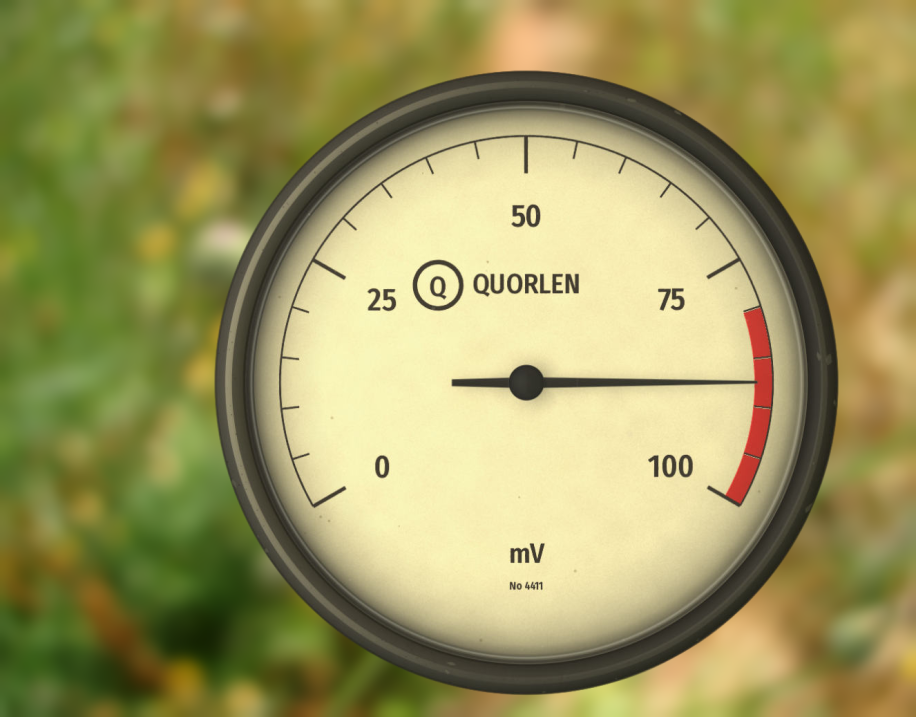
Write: 87.5 mV
